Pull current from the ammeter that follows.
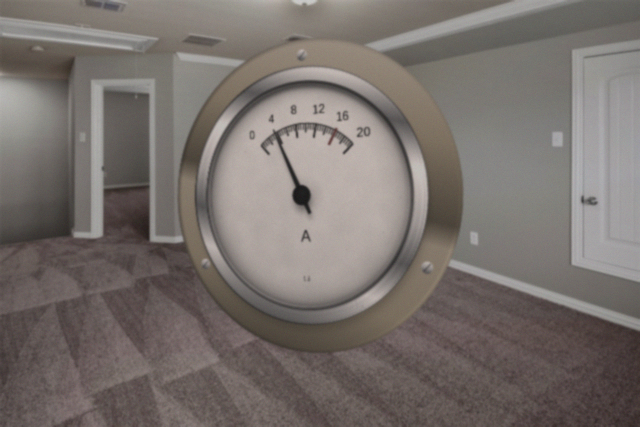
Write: 4 A
